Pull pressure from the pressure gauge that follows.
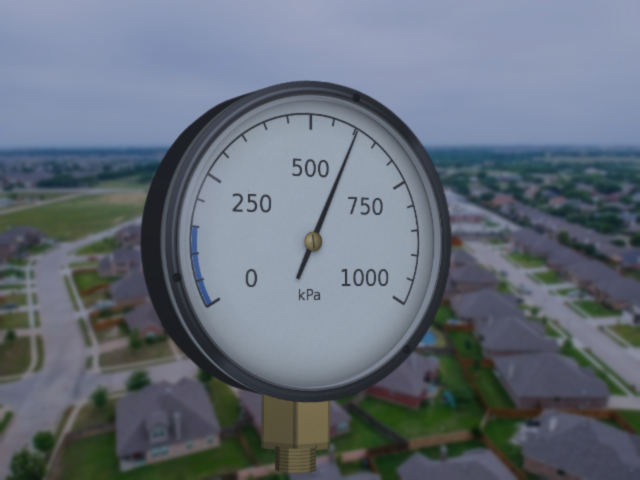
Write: 600 kPa
